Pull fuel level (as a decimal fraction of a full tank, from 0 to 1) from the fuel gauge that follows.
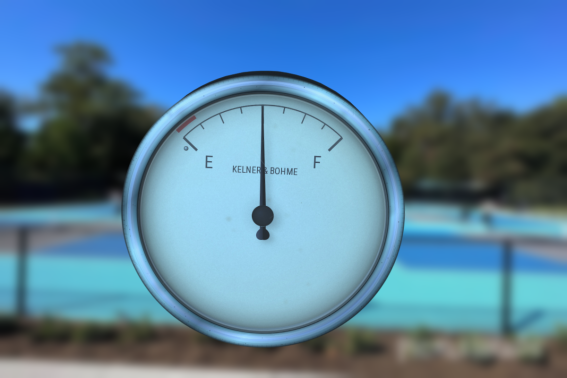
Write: 0.5
